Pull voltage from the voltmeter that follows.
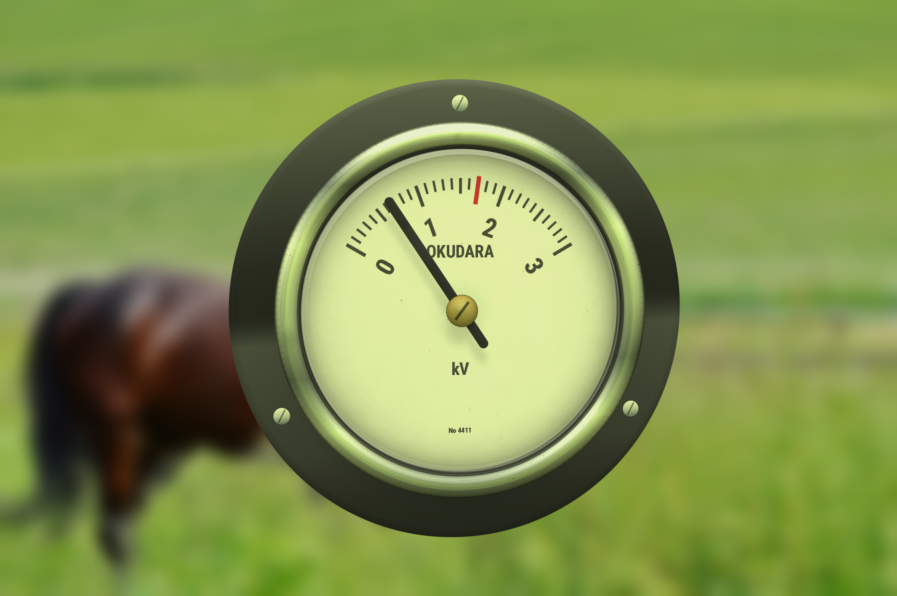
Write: 0.65 kV
